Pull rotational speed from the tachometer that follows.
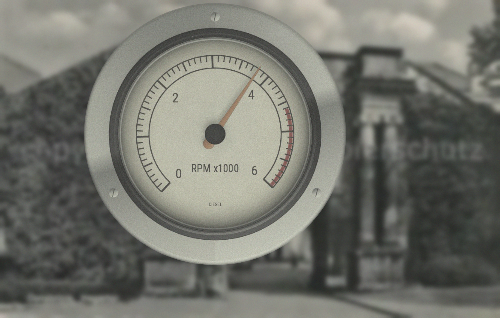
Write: 3800 rpm
